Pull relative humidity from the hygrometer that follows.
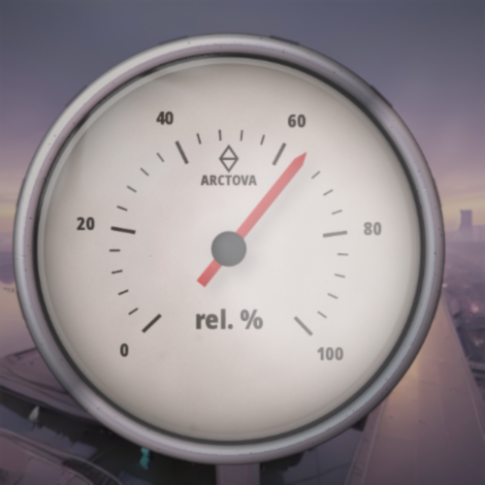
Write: 64 %
